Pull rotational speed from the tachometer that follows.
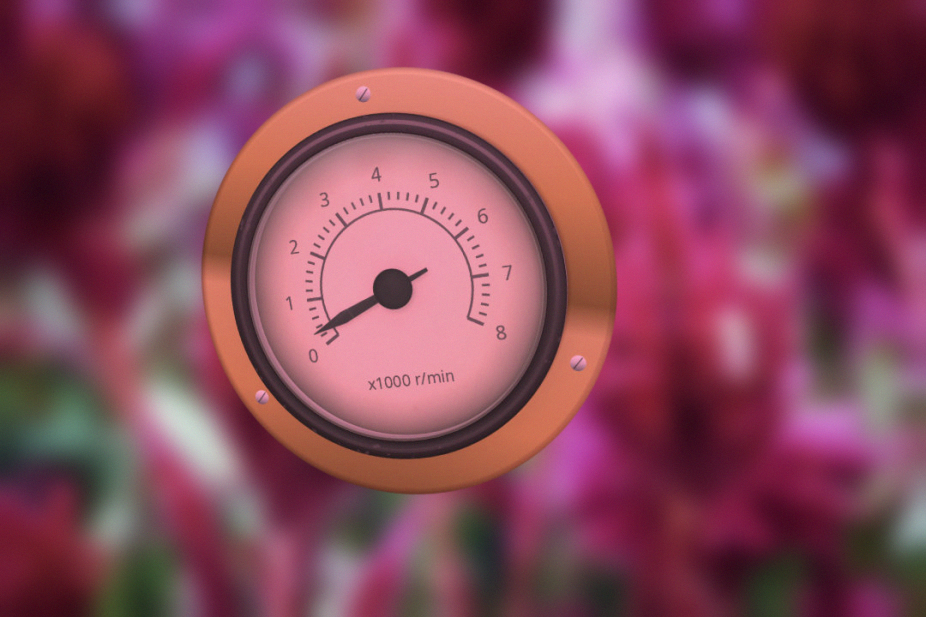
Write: 300 rpm
